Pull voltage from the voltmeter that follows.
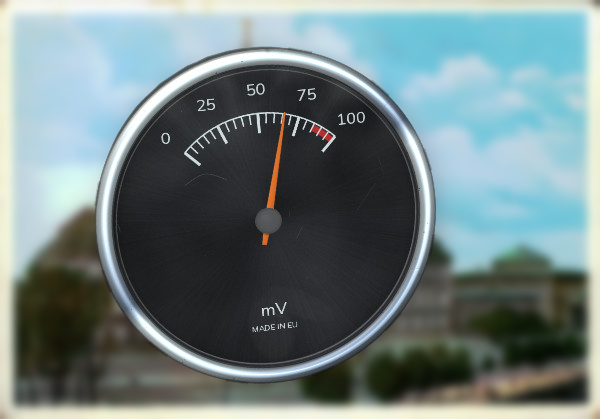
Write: 65 mV
